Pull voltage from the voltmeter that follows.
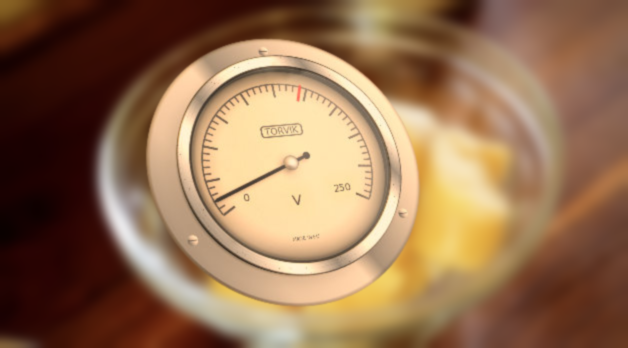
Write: 10 V
